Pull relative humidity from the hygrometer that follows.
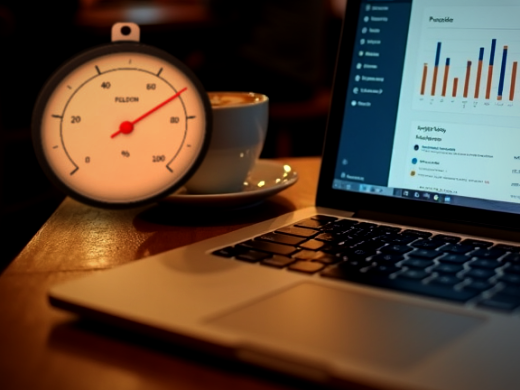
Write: 70 %
